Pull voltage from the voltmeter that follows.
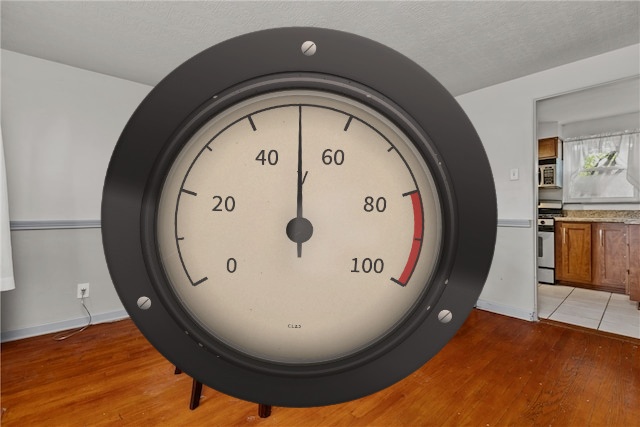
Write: 50 V
